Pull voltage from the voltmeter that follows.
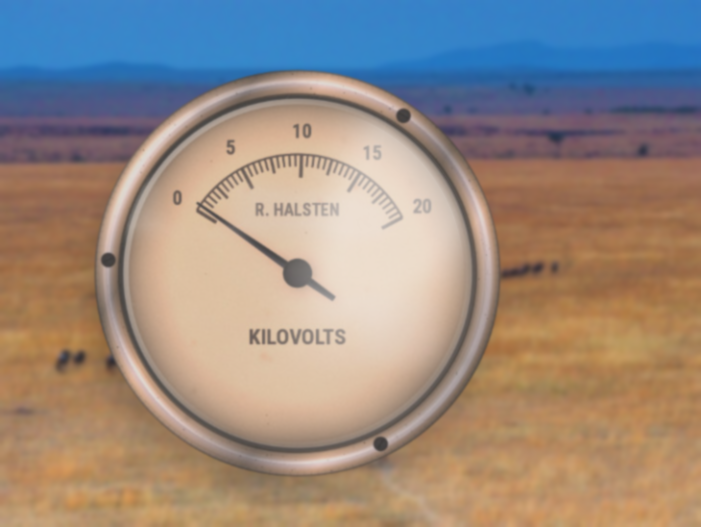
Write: 0.5 kV
